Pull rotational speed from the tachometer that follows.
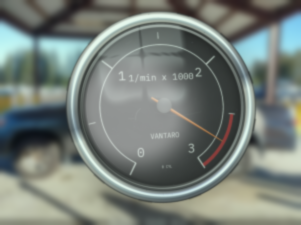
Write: 2750 rpm
